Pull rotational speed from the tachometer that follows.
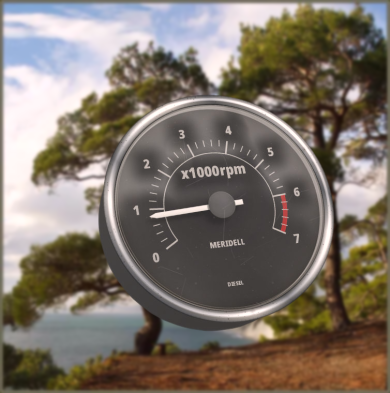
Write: 800 rpm
